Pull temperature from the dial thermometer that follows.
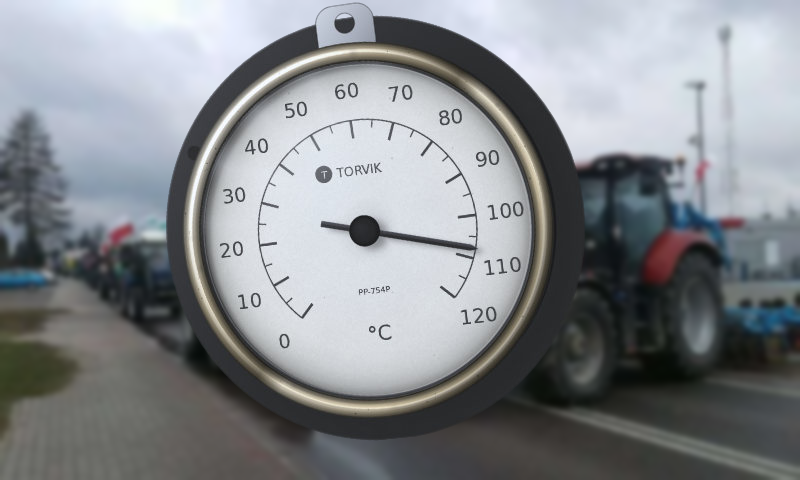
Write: 107.5 °C
